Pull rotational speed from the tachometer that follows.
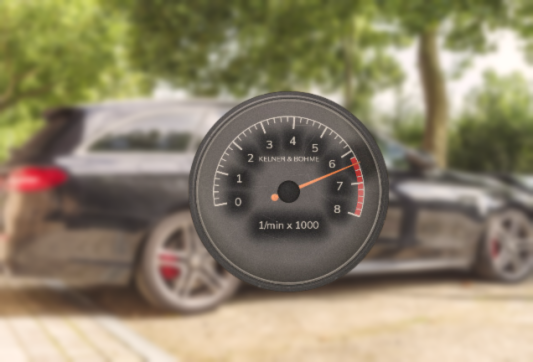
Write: 6400 rpm
